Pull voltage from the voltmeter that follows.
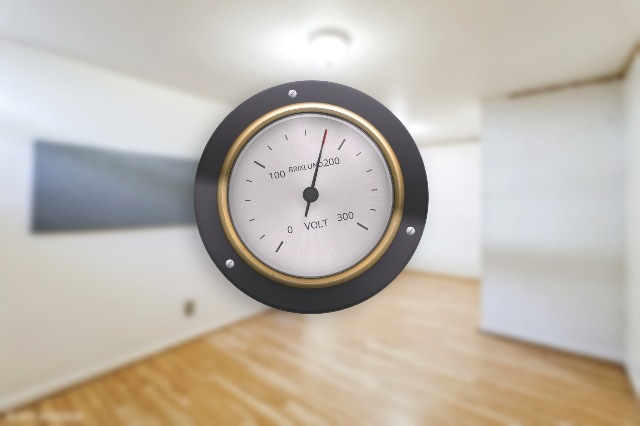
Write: 180 V
